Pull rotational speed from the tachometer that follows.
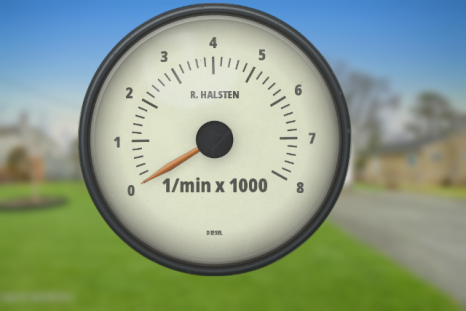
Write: 0 rpm
